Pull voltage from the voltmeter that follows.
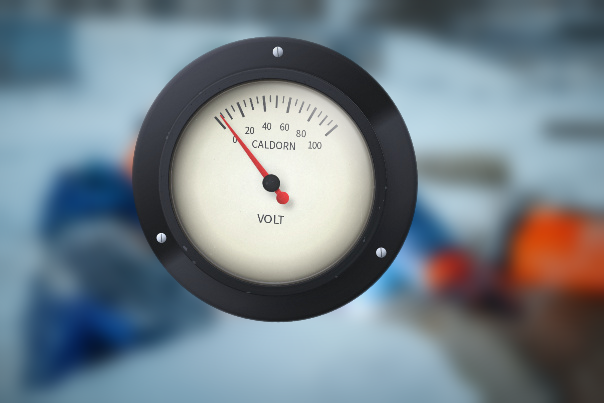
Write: 5 V
